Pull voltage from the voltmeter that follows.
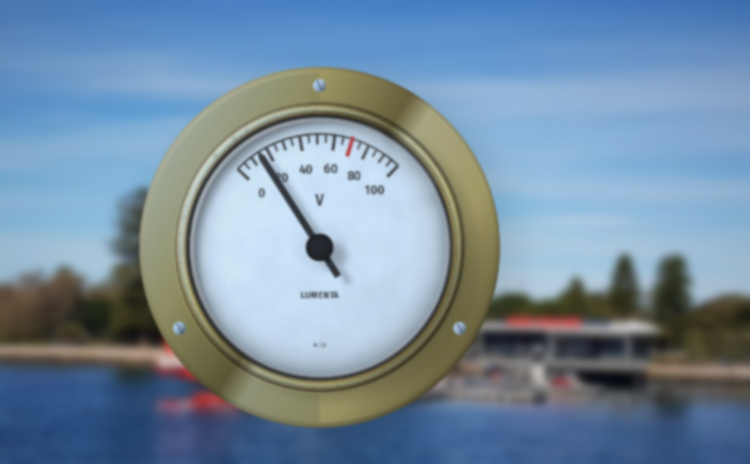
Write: 15 V
